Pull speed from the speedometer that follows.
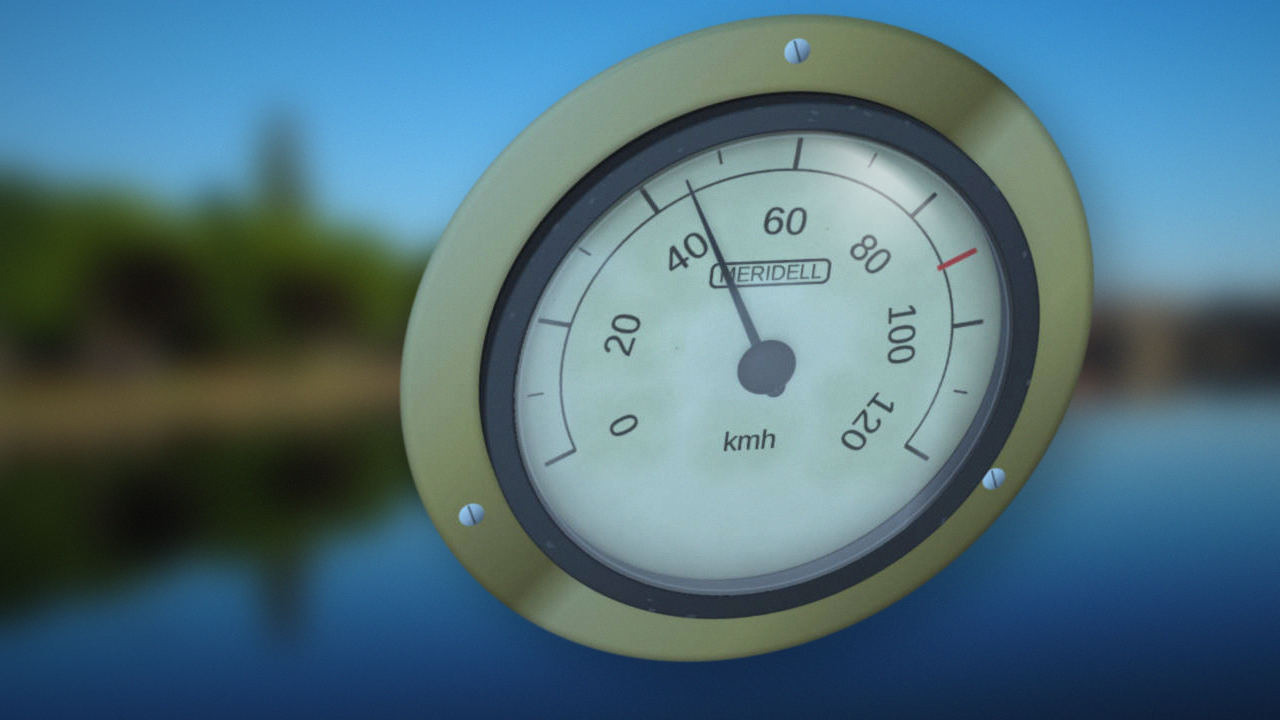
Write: 45 km/h
